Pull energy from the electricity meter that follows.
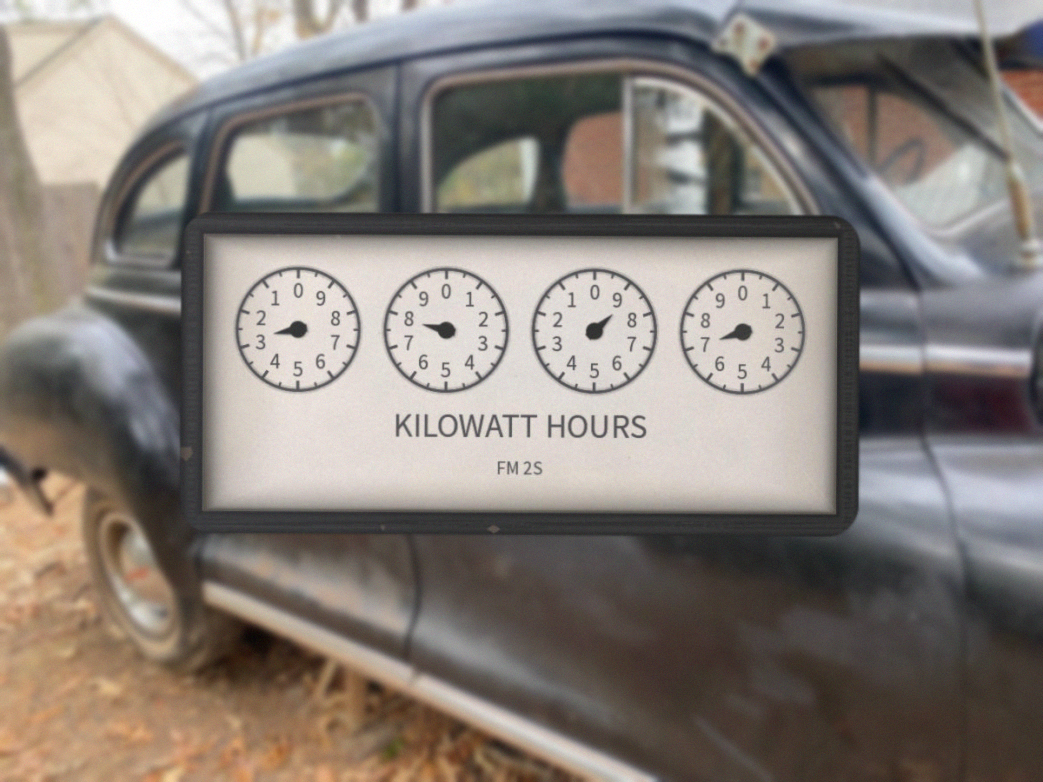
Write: 2787 kWh
